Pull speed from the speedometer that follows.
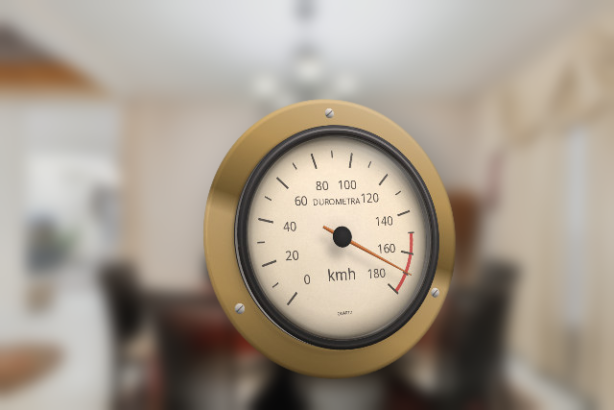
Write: 170 km/h
